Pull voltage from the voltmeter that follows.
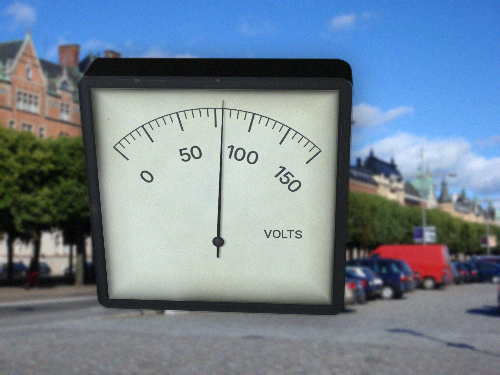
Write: 80 V
